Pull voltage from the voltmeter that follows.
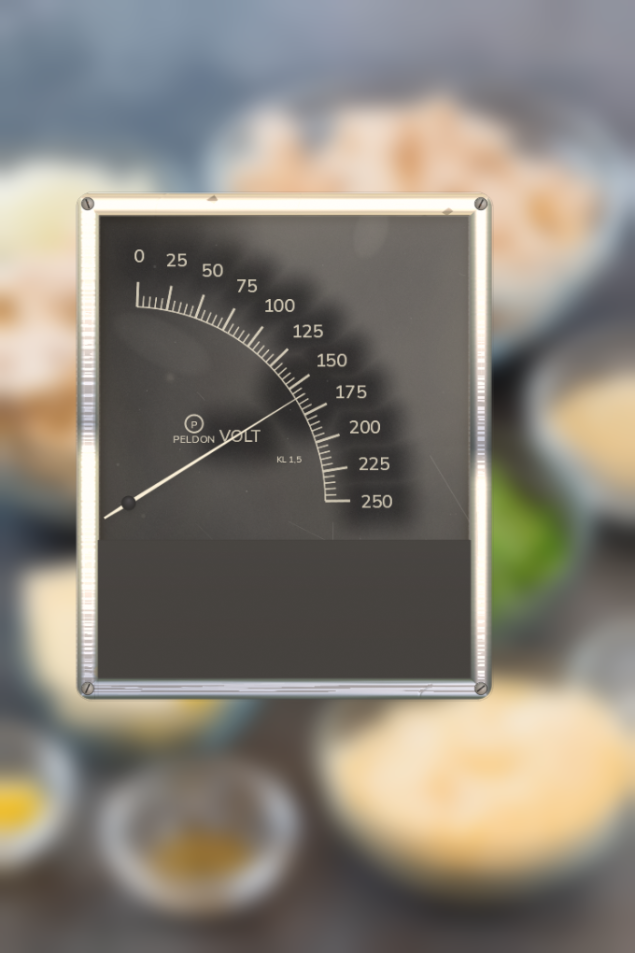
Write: 160 V
